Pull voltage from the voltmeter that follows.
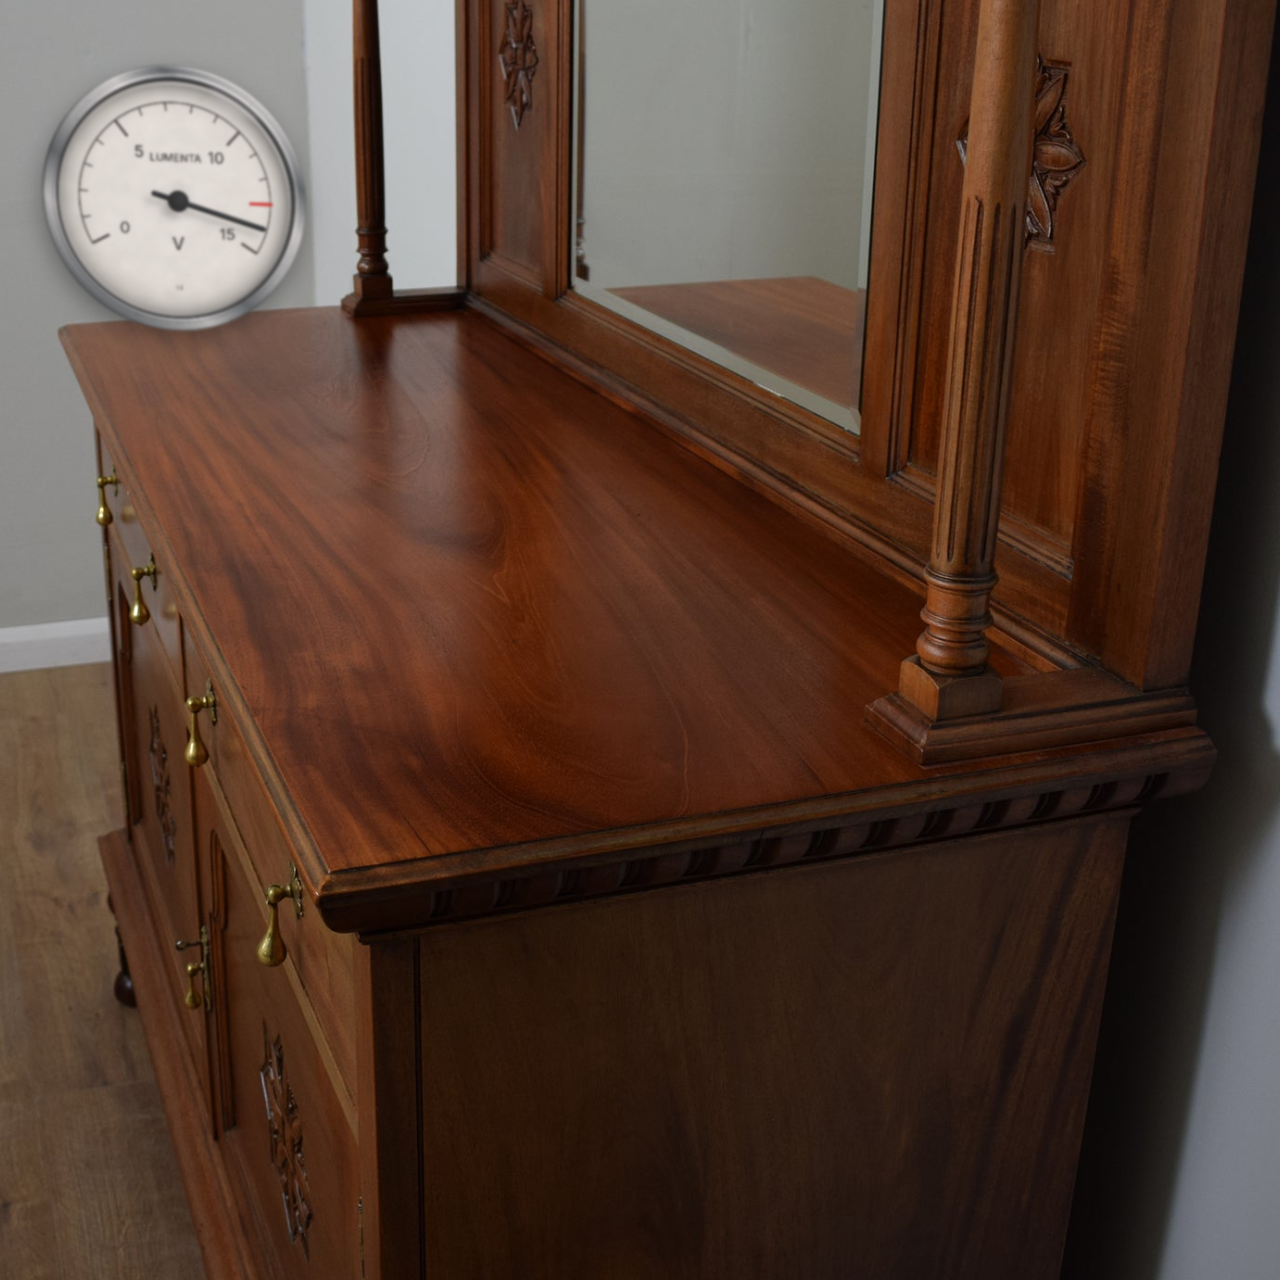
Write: 14 V
